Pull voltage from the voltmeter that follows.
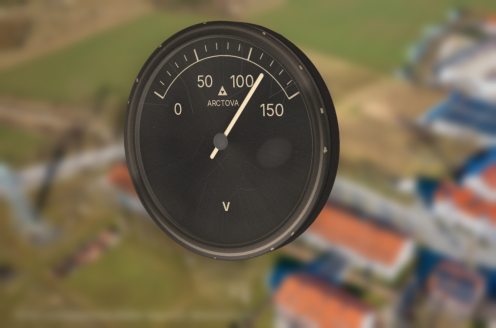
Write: 120 V
